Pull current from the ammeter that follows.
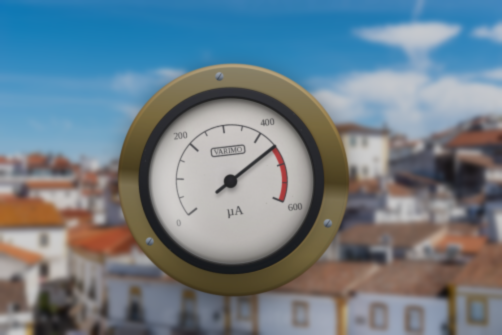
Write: 450 µA
